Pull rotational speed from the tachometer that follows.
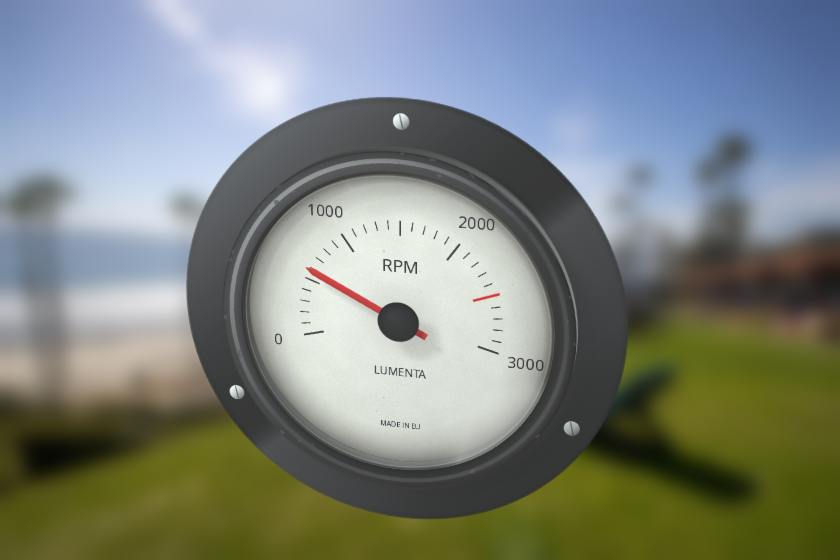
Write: 600 rpm
